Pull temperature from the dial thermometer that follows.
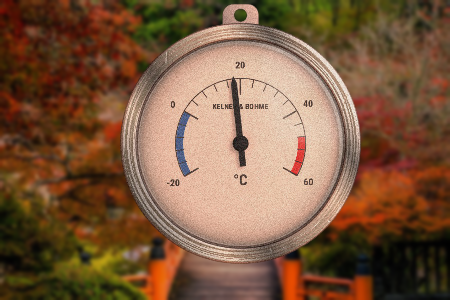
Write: 18 °C
